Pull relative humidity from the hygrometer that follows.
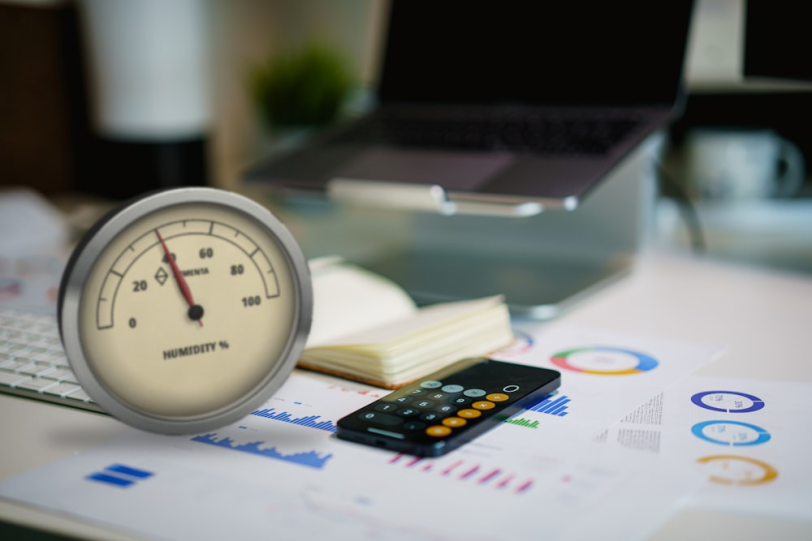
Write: 40 %
